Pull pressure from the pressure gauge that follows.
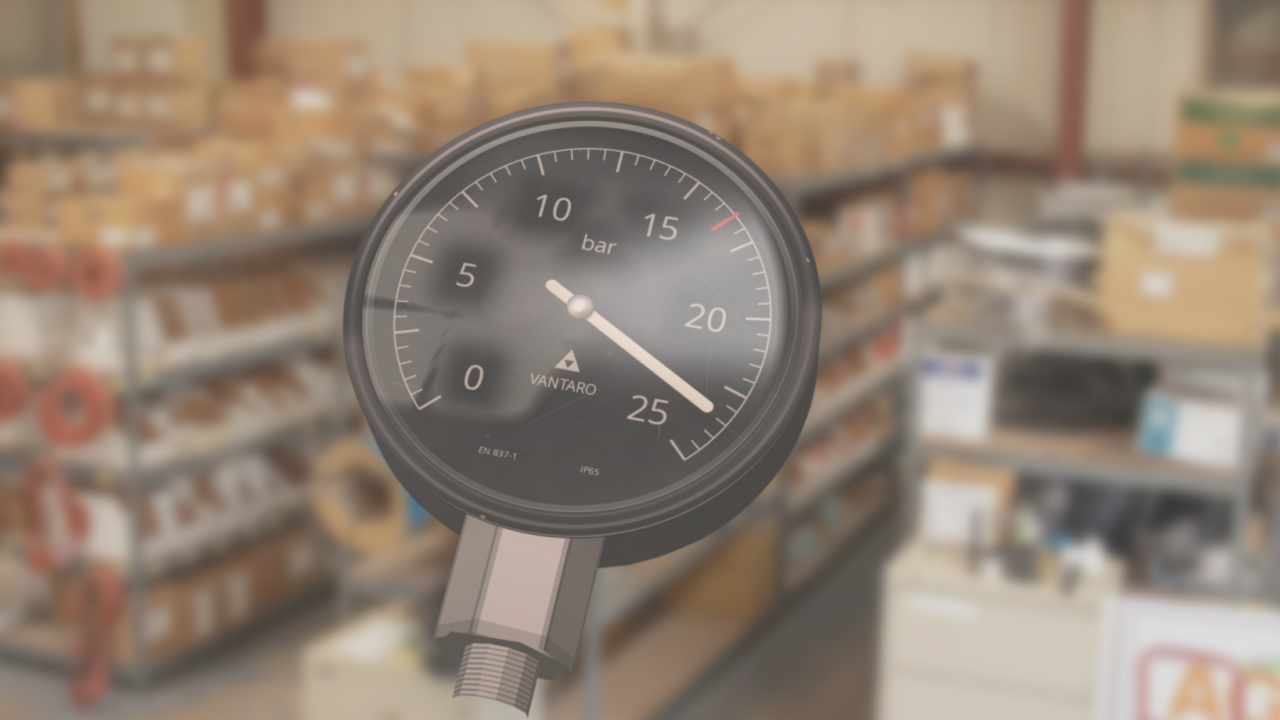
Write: 23.5 bar
